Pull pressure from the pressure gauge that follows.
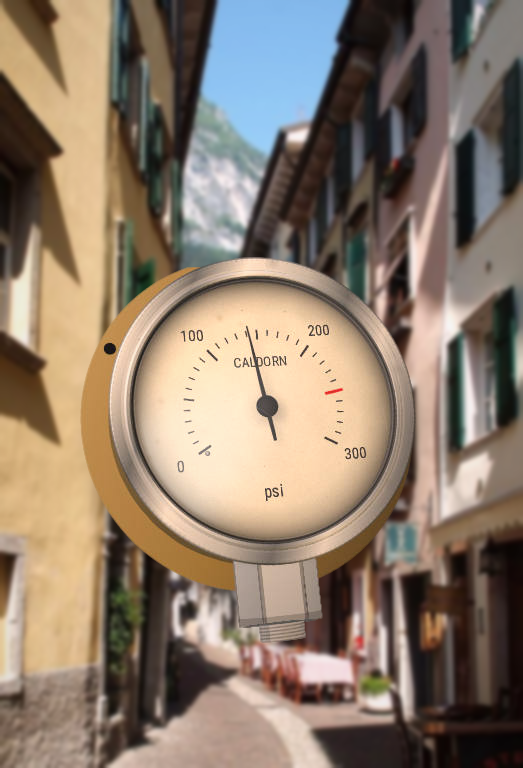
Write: 140 psi
